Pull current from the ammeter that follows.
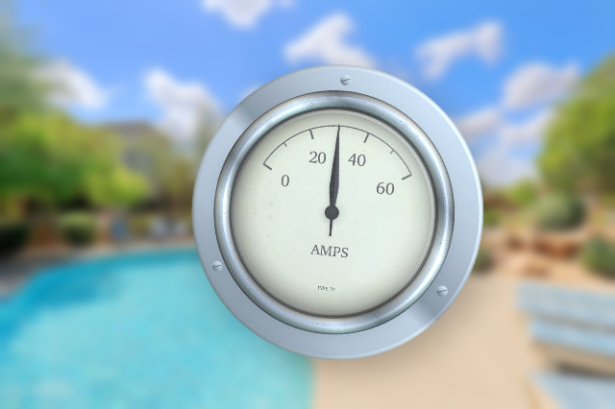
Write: 30 A
